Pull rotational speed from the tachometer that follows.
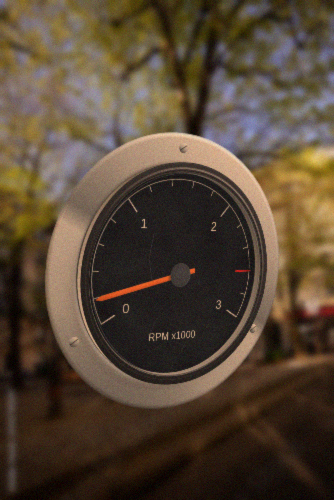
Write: 200 rpm
